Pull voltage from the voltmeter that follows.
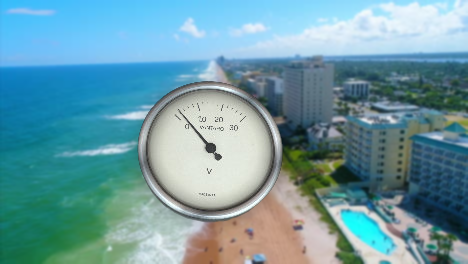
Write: 2 V
